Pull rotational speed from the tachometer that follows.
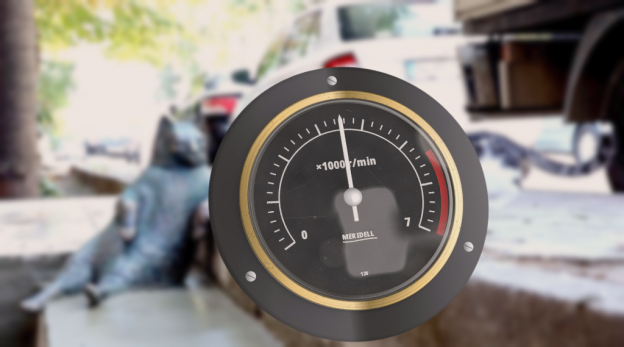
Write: 3500 rpm
